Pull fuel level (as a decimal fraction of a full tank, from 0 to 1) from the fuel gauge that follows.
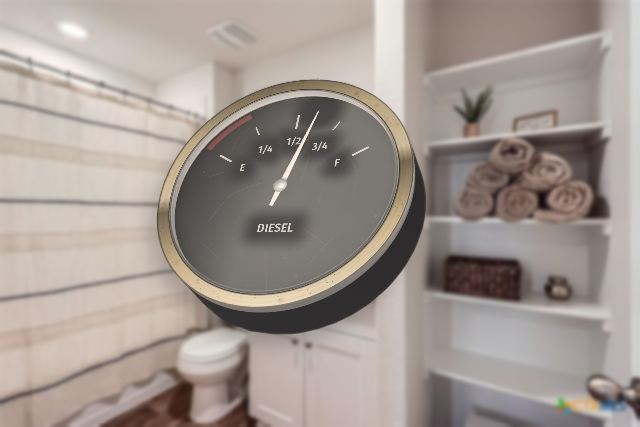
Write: 0.625
